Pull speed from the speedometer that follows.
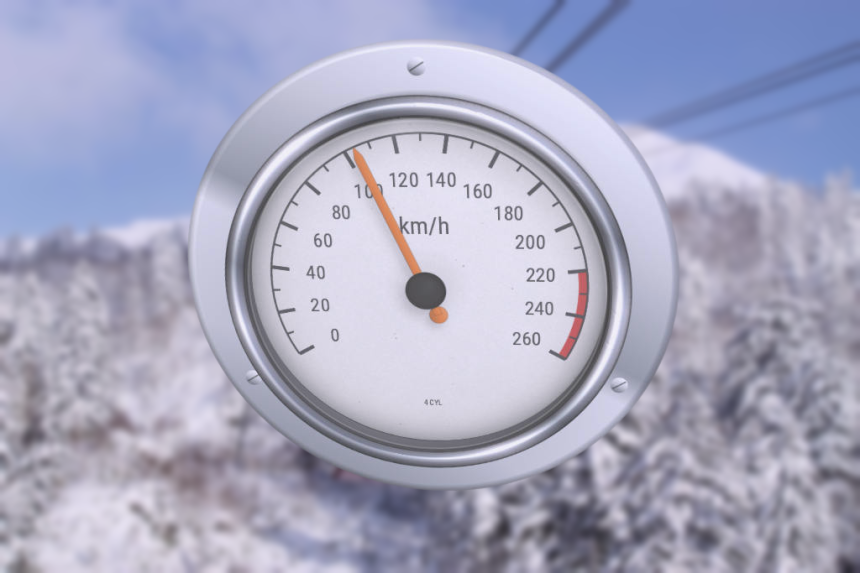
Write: 105 km/h
